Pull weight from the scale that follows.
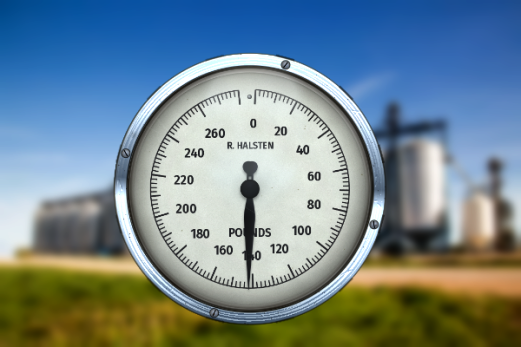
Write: 142 lb
